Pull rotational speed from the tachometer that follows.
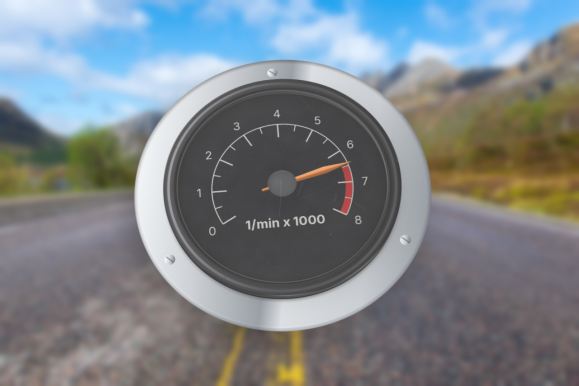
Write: 6500 rpm
